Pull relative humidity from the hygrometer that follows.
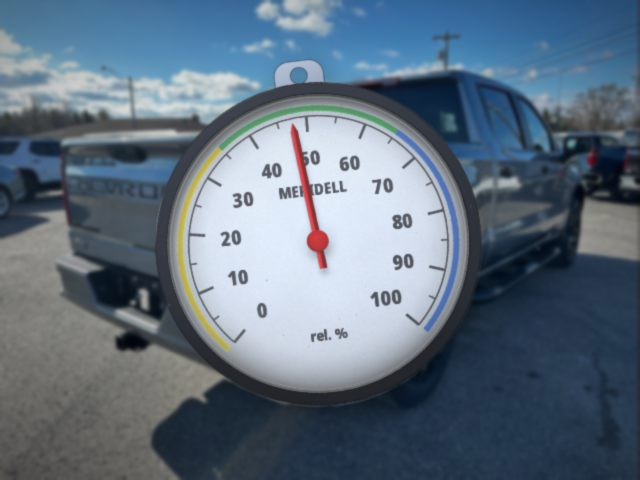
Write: 47.5 %
